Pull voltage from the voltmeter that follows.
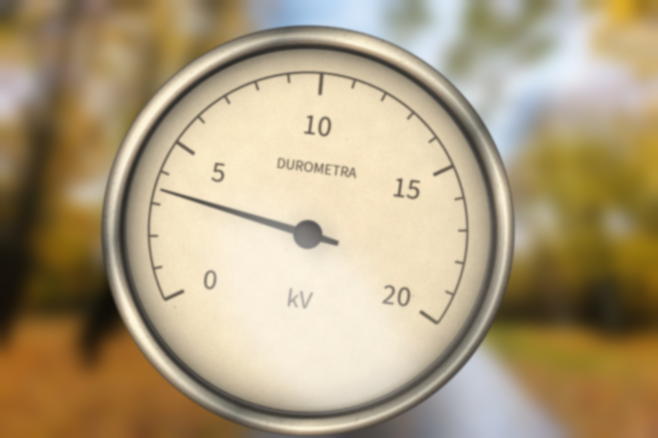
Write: 3.5 kV
